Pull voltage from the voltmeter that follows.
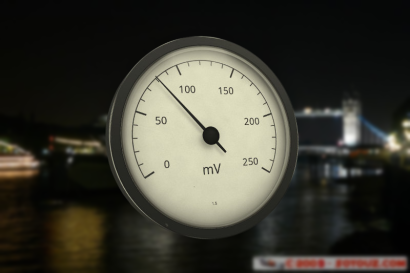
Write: 80 mV
